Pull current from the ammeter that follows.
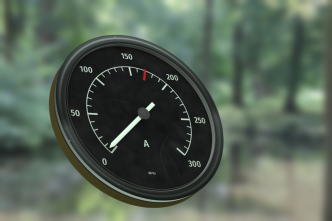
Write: 5 A
